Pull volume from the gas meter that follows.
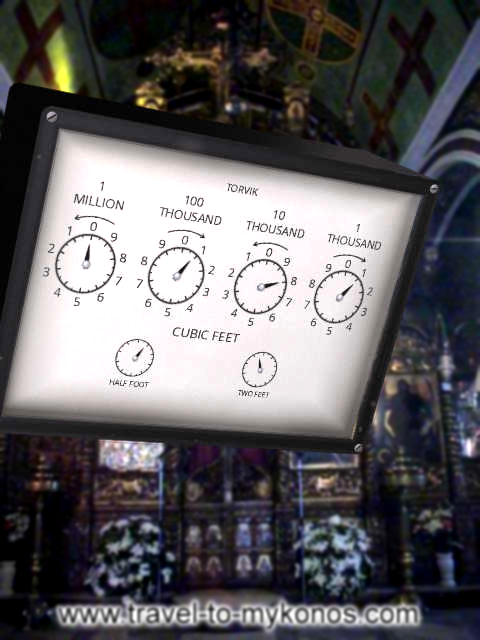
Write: 8100 ft³
